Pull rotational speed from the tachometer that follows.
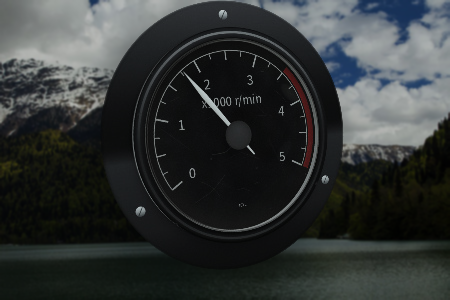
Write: 1750 rpm
